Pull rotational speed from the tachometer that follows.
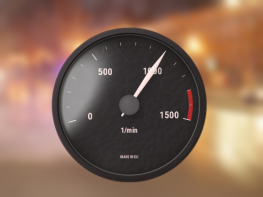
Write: 1000 rpm
